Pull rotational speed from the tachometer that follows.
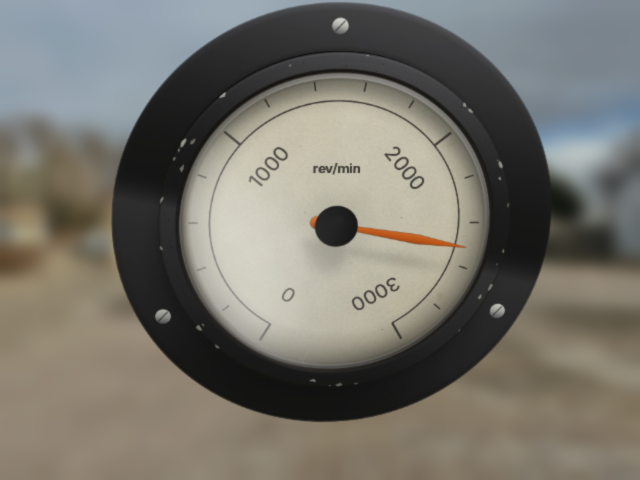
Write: 2500 rpm
